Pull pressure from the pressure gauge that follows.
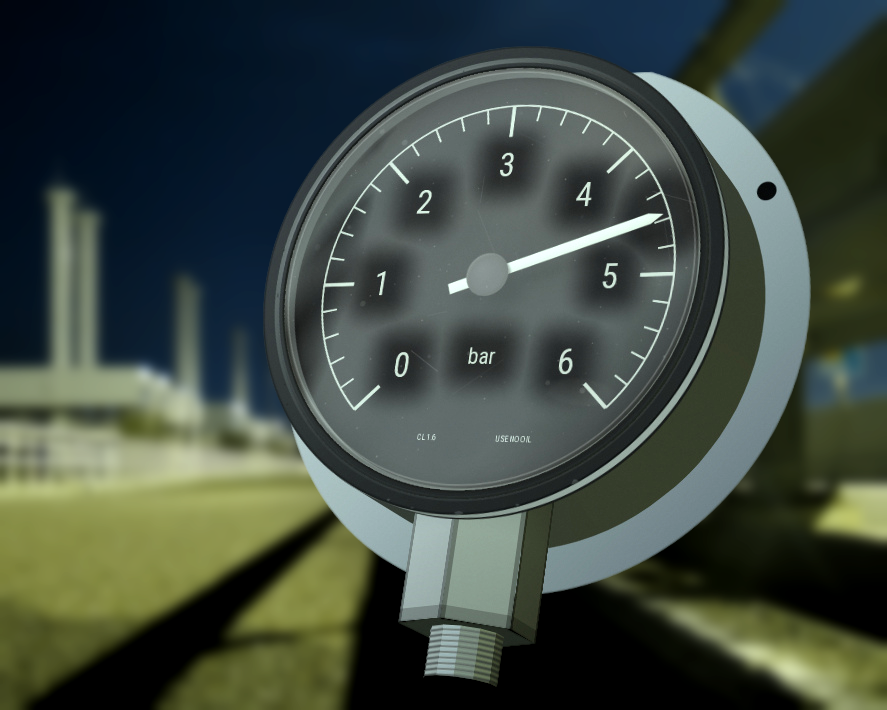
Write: 4.6 bar
